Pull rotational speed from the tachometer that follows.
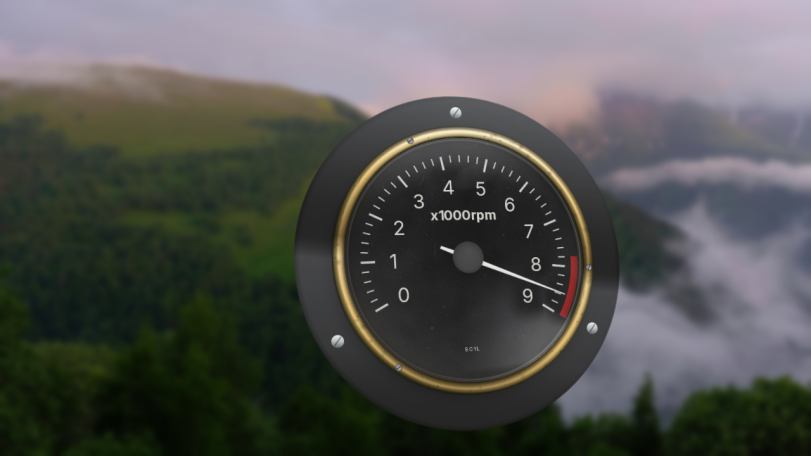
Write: 8600 rpm
